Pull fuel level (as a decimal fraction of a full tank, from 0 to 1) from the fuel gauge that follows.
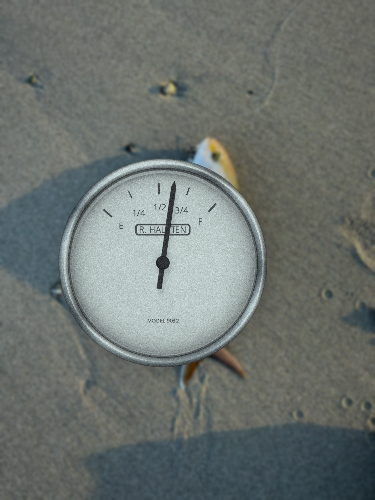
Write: 0.625
